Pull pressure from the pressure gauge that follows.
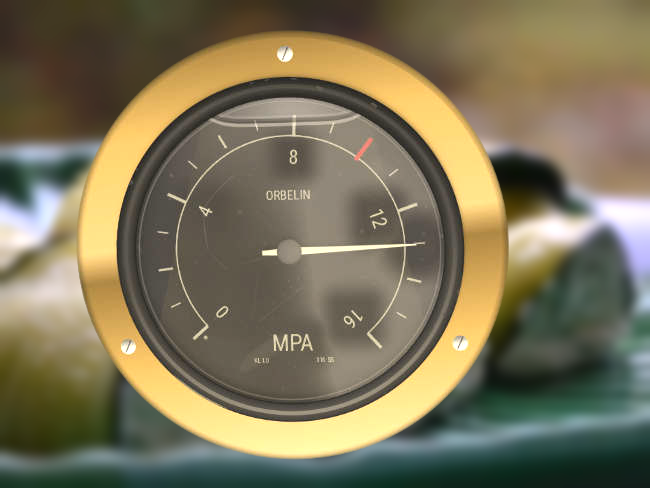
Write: 13 MPa
